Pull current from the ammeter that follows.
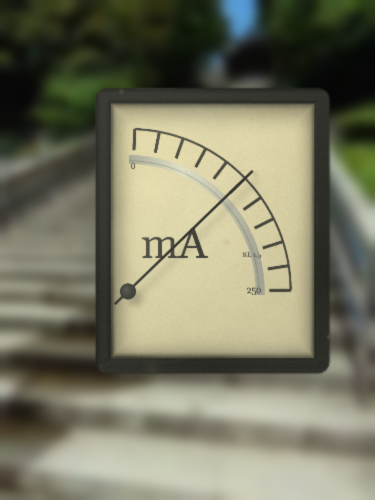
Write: 125 mA
